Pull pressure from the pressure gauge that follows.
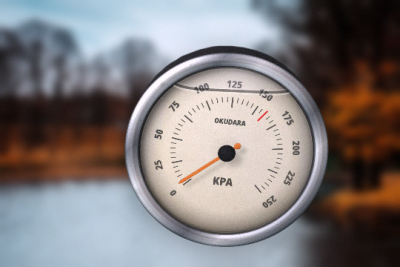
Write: 5 kPa
